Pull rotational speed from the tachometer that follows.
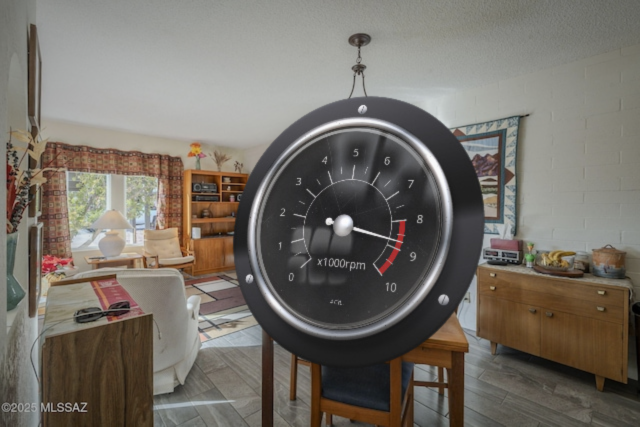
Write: 8750 rpm
